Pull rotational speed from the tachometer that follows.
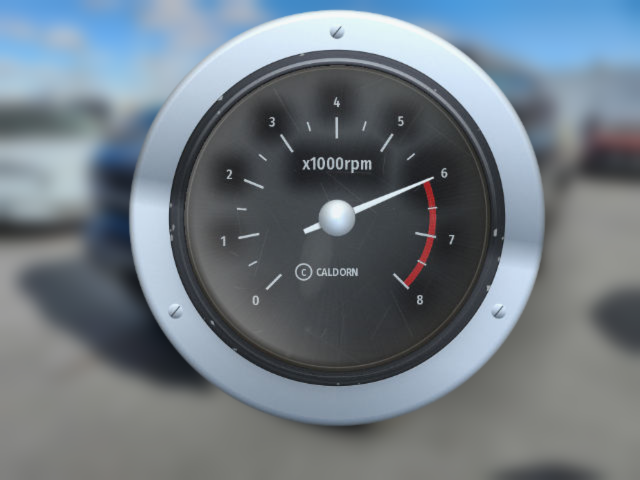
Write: 6000 rpm
